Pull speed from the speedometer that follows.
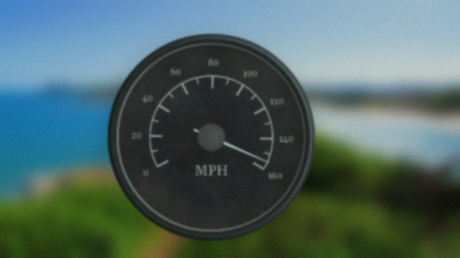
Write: 155 mph
